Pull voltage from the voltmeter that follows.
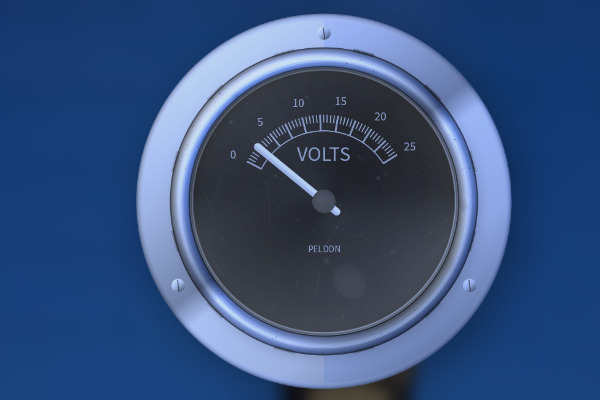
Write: 2.5 V
